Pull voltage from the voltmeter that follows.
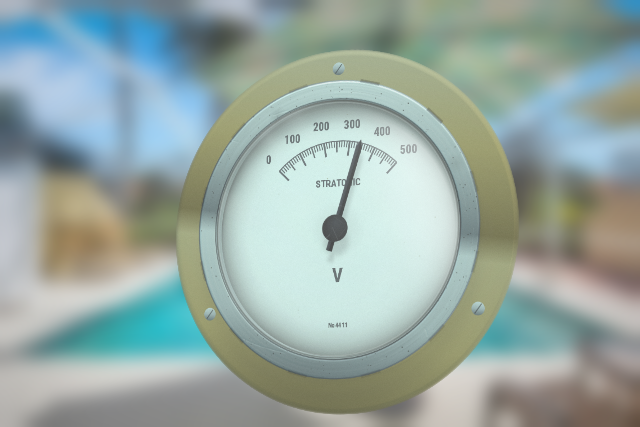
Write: 350 V
